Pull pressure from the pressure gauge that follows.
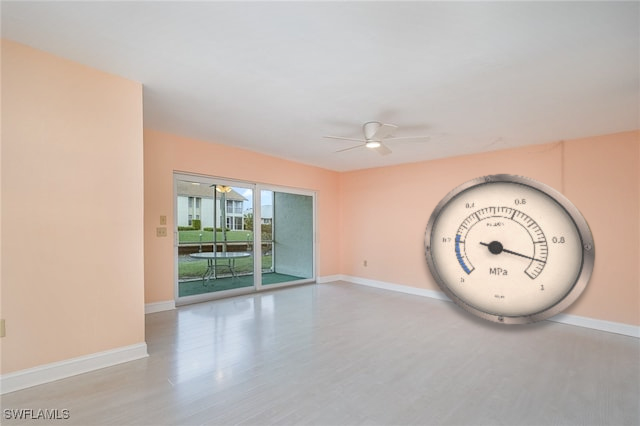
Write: 0.9 MPa
